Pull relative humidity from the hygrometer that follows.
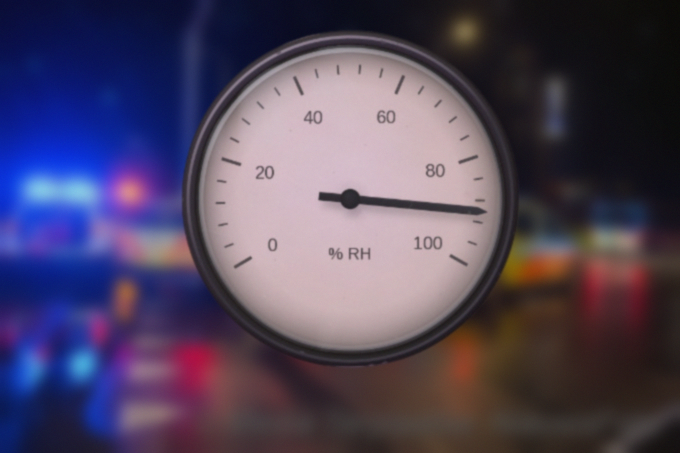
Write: 90 %
